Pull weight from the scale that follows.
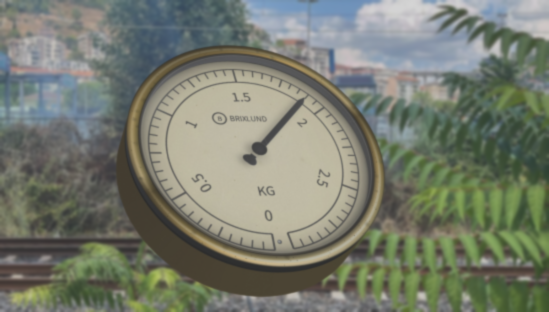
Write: 1.9 kg
